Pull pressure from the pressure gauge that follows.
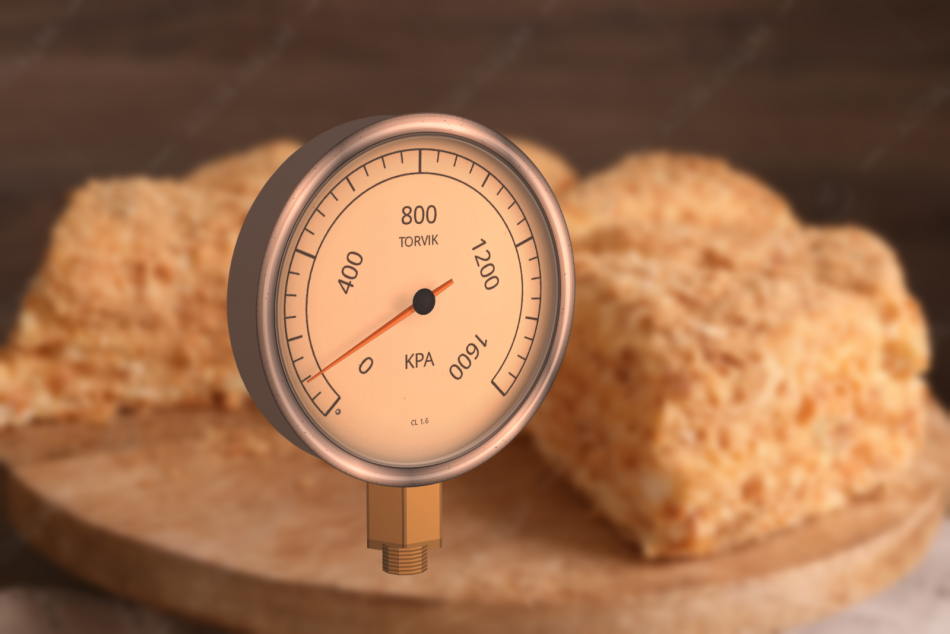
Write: 100 kPa
